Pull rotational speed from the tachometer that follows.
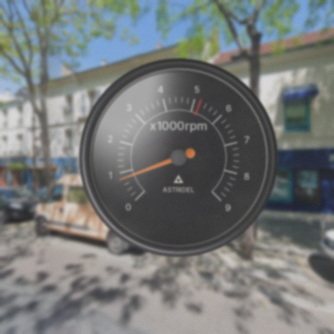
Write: 800 rpm
